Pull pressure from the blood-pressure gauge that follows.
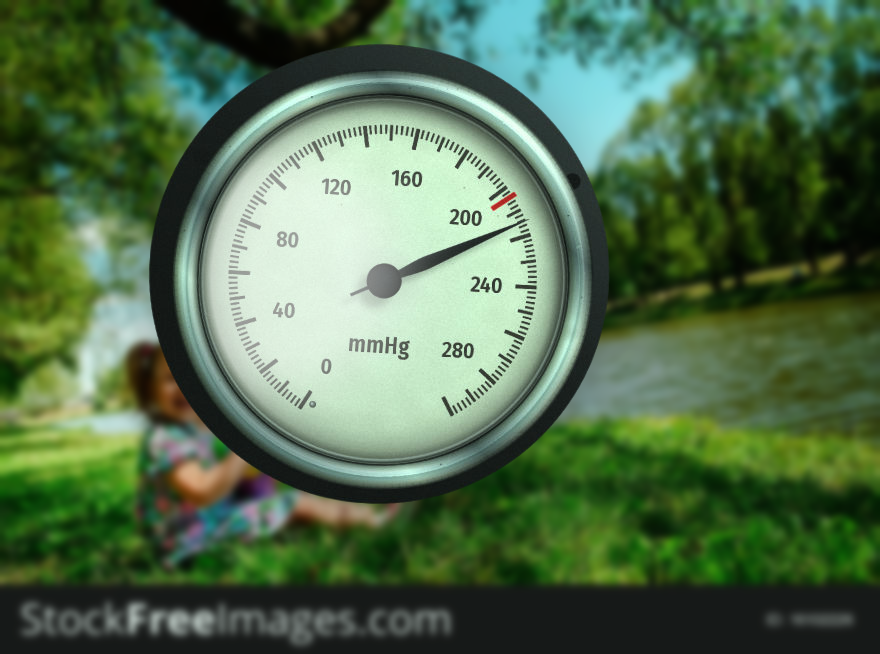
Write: 214 mmHg
